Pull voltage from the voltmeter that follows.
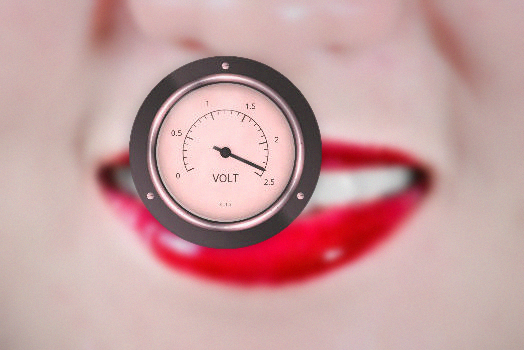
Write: 2.4 V
